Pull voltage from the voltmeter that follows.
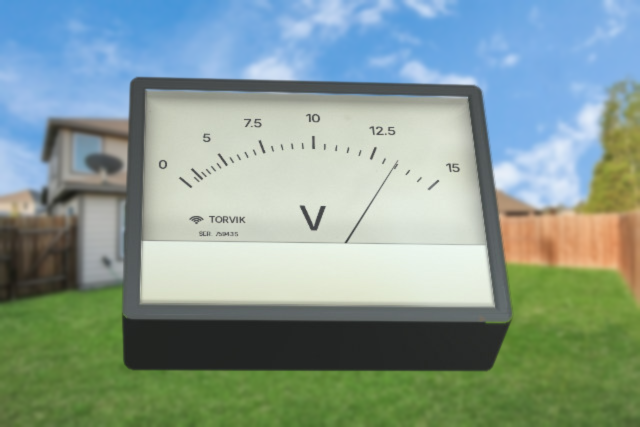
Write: 13.5 V
